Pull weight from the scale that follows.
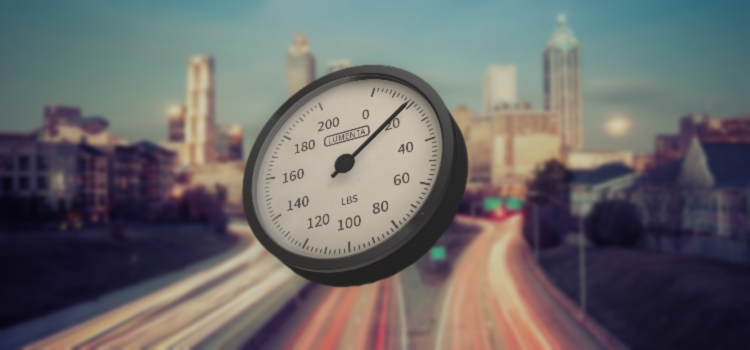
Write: 20 lb
